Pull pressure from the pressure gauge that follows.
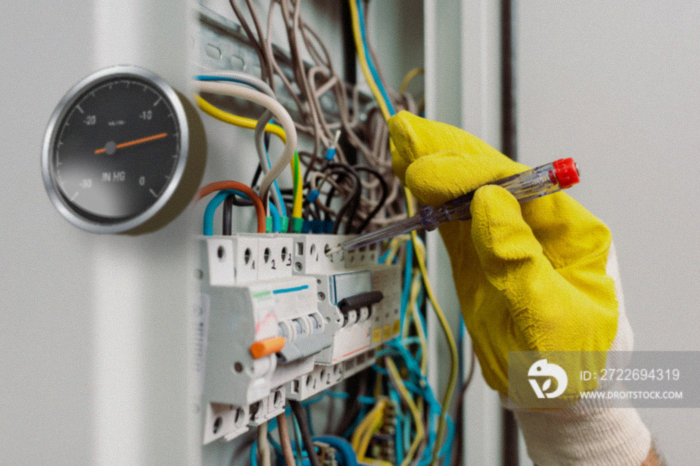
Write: -6 inHg
